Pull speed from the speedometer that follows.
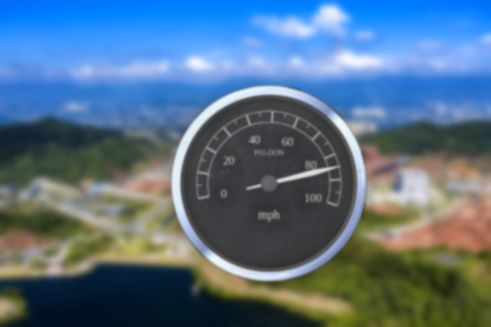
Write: 85 mph
